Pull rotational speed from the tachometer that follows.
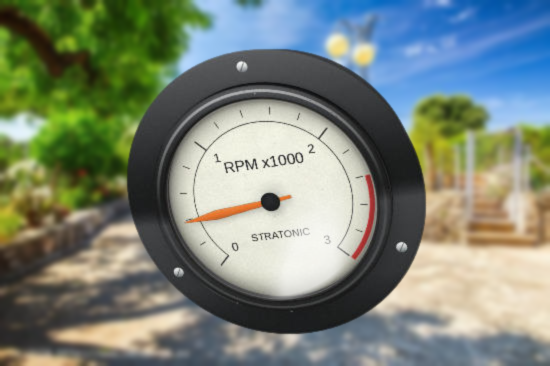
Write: 400 rpm
